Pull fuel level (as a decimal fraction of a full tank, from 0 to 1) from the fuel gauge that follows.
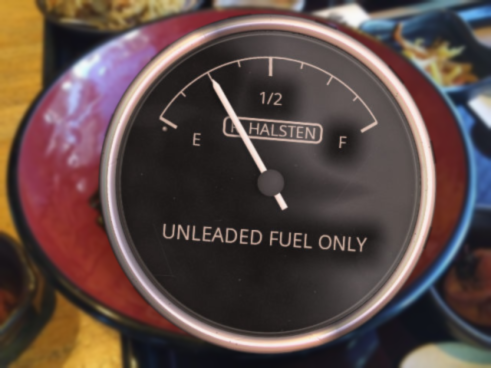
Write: 0.25
